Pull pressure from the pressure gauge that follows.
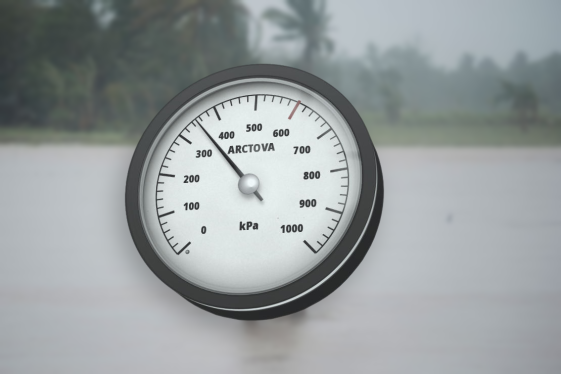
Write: 350 kPa
